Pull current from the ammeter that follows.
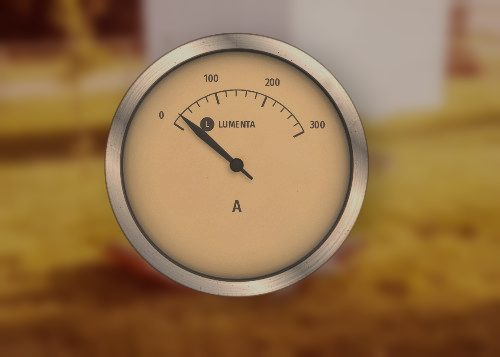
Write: 20 A
